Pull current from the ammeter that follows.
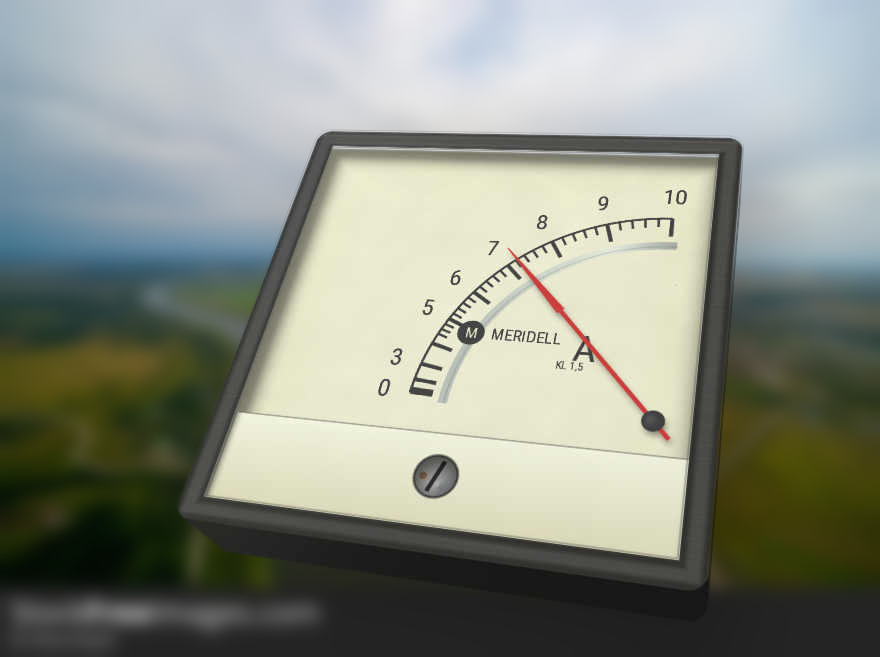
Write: 7.2 A
